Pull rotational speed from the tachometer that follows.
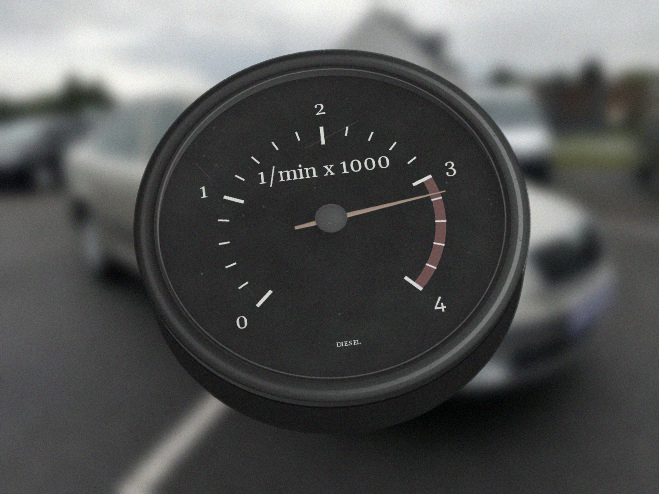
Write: 3200 rpm
